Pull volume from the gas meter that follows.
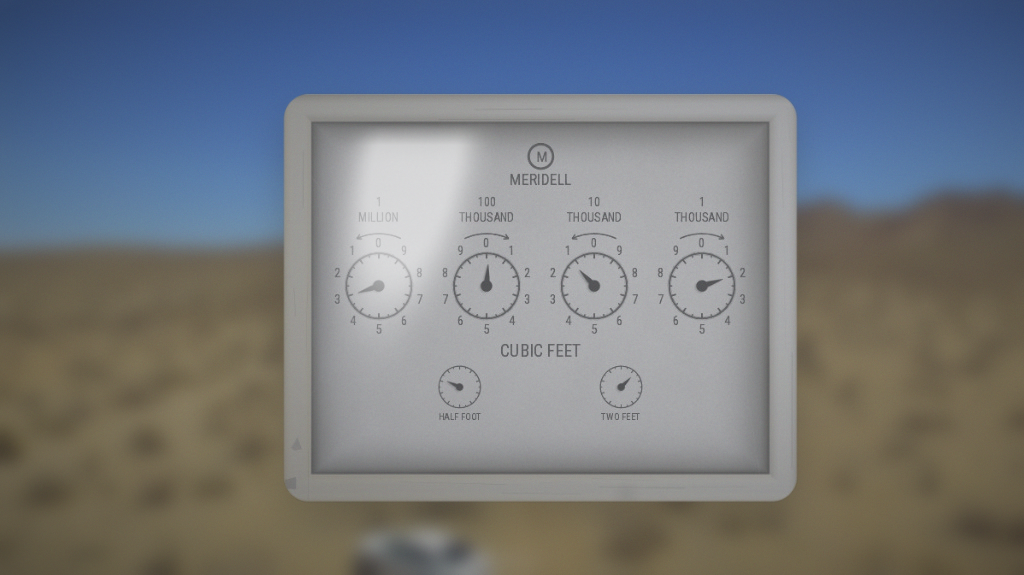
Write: 301200 ft³
